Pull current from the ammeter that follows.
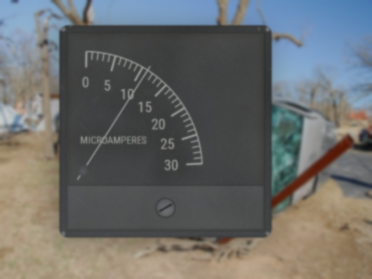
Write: 11 µA
